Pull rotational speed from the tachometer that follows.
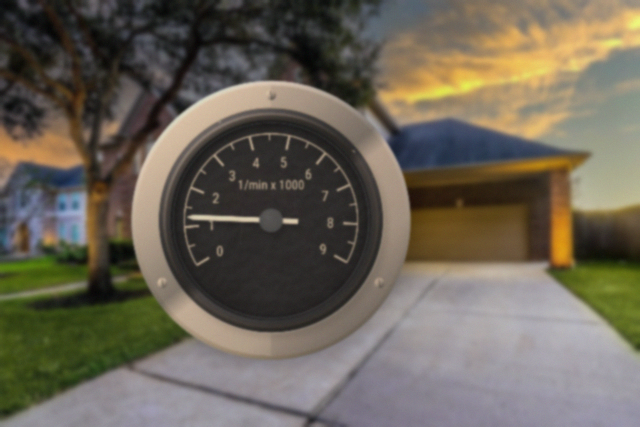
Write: 1250 rpm
